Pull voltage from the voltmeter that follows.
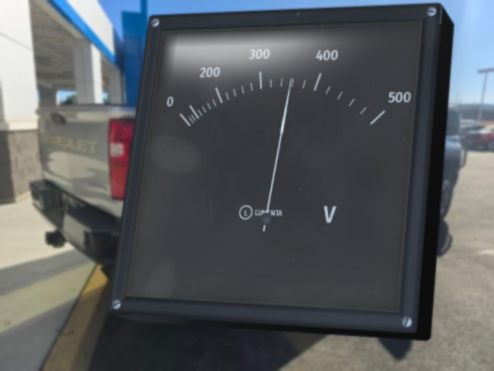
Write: 360 V
